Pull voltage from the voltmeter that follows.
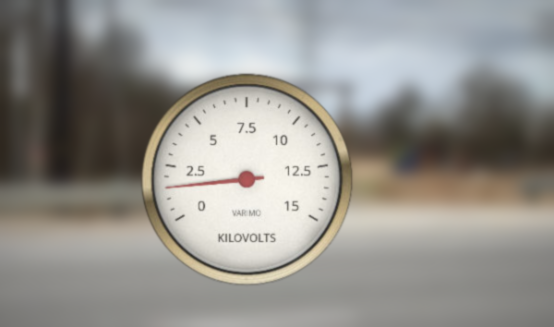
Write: 1.5 kV
